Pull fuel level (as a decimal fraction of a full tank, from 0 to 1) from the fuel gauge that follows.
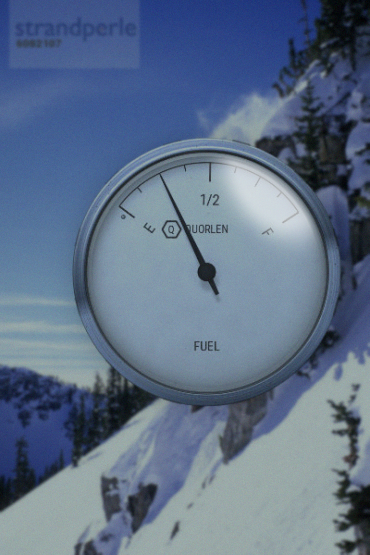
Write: 0.25
